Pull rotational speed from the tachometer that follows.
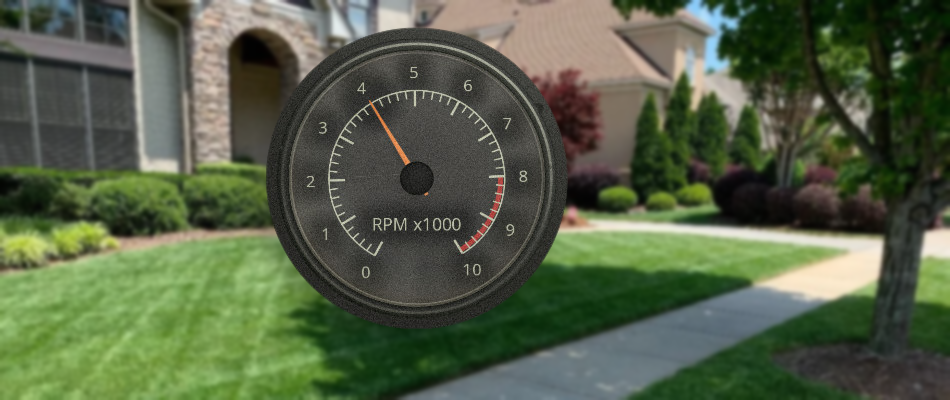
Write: 4000 rpm
